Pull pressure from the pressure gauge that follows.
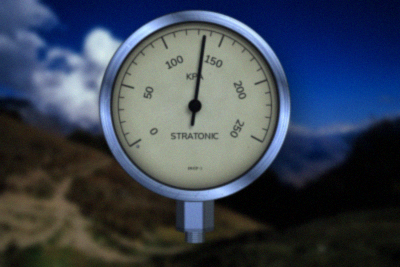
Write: 135 kPa
